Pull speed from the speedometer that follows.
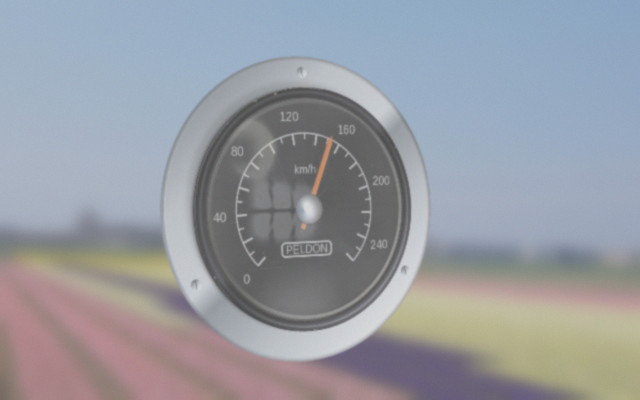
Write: 150 km/h
